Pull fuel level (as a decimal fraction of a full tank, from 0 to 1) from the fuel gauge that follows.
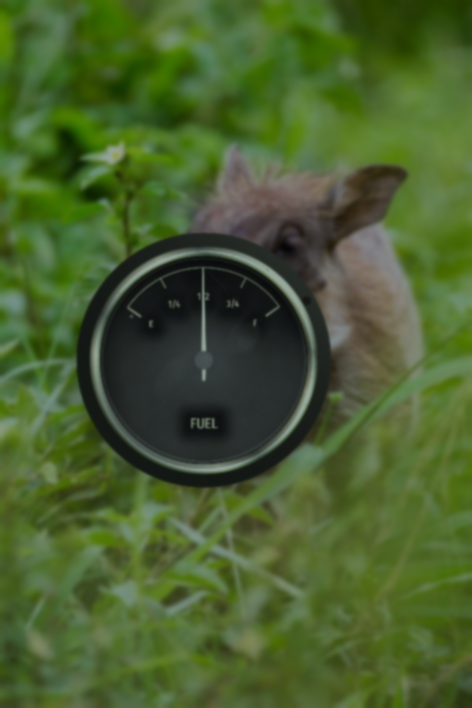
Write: 0.5
